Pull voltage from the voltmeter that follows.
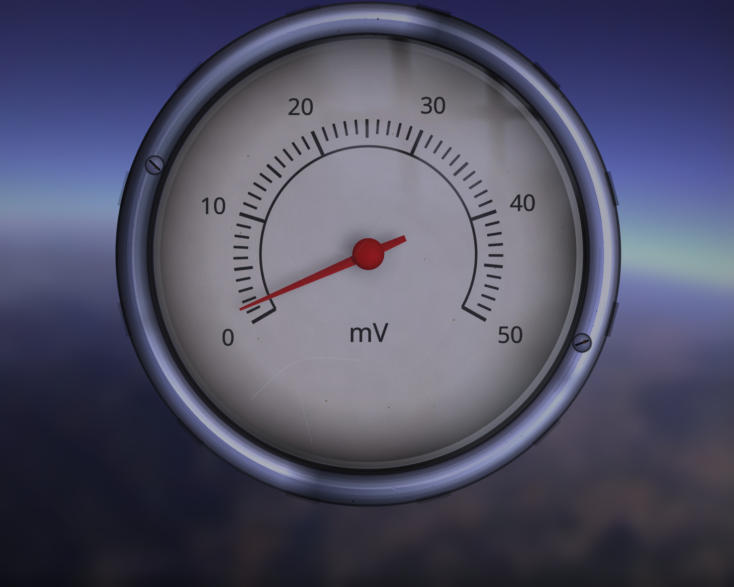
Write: 1.5 mV
